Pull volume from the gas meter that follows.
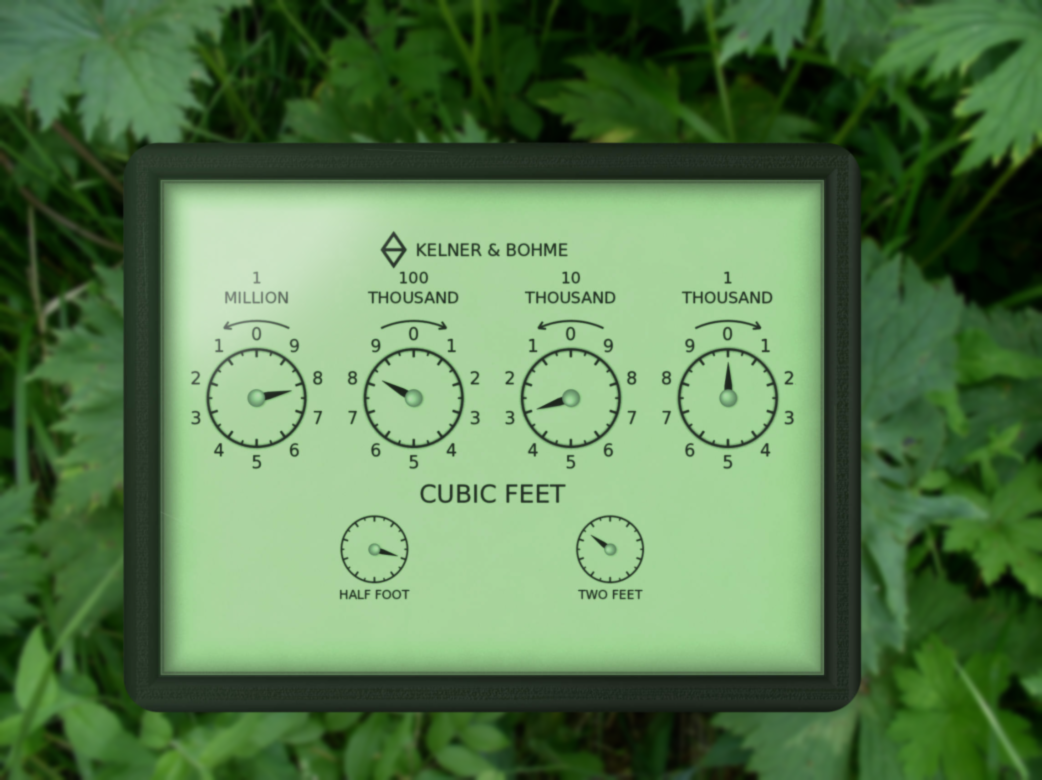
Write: 783000 ft³
